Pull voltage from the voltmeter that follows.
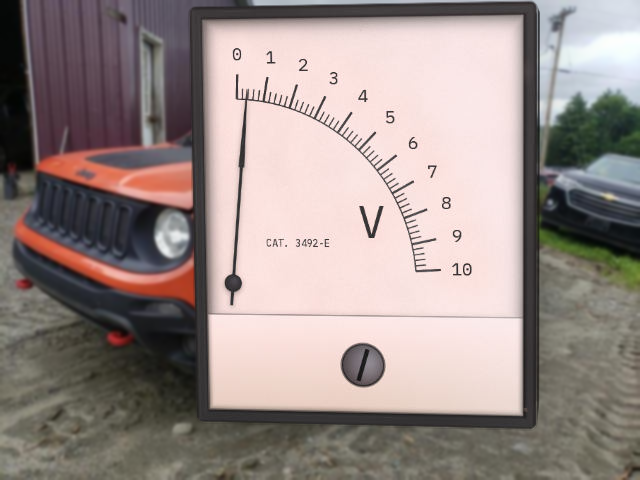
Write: 0.4 V
